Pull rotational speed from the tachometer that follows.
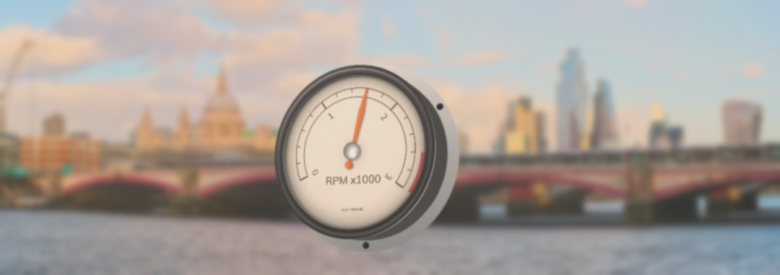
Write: 1600 rpm
